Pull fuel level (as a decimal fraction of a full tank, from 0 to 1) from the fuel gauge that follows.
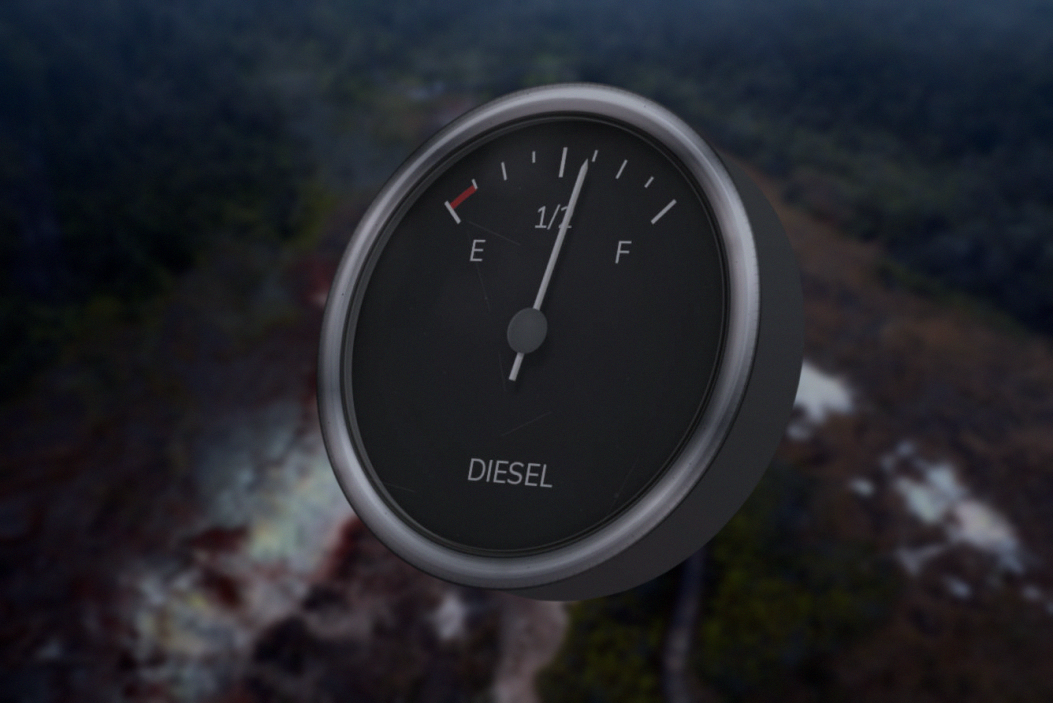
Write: 0.625
